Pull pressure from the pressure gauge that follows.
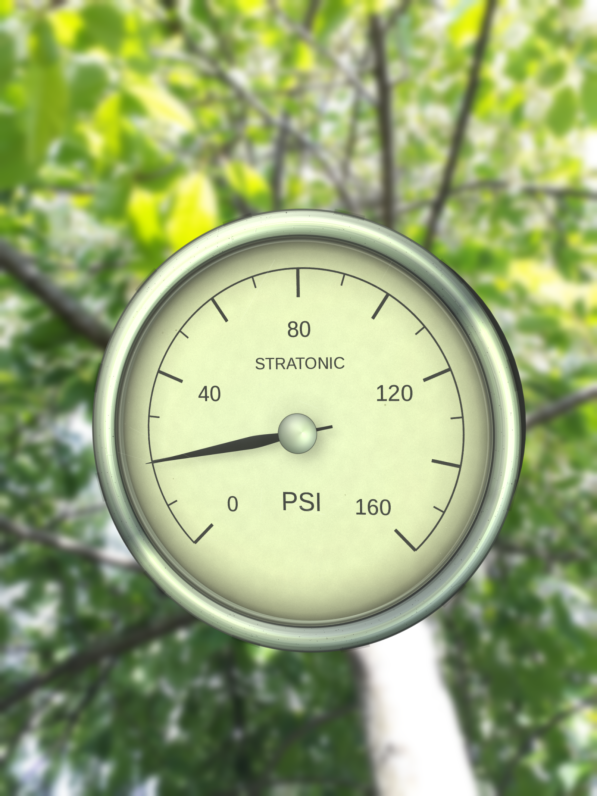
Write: 20 psi
